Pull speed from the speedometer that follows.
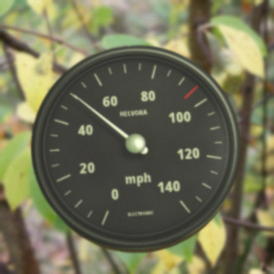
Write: 50 mph
